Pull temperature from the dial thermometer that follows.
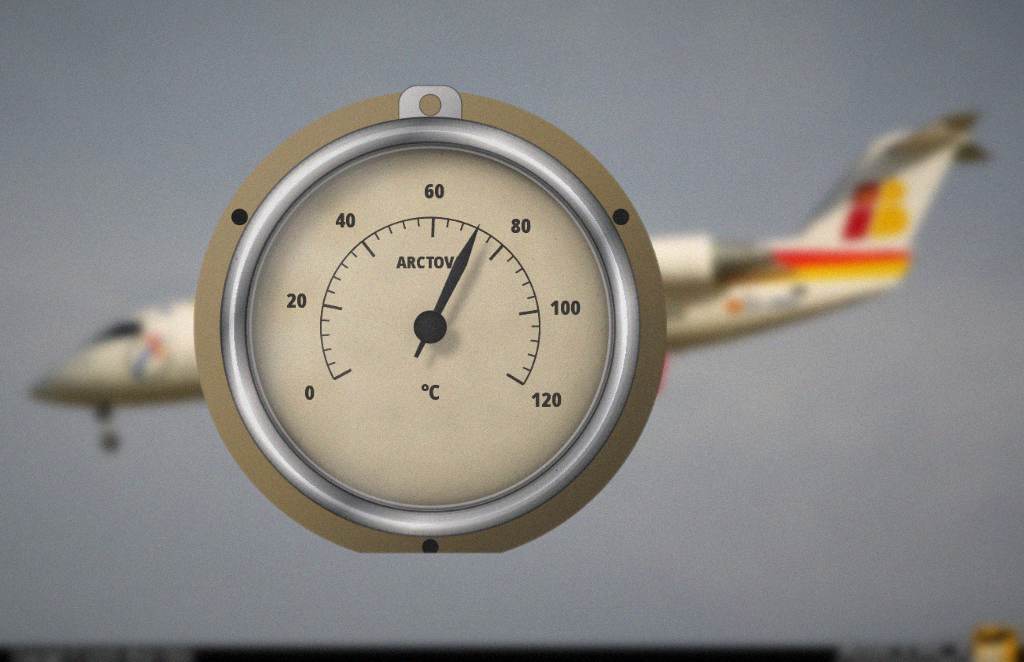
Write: 72 °C
